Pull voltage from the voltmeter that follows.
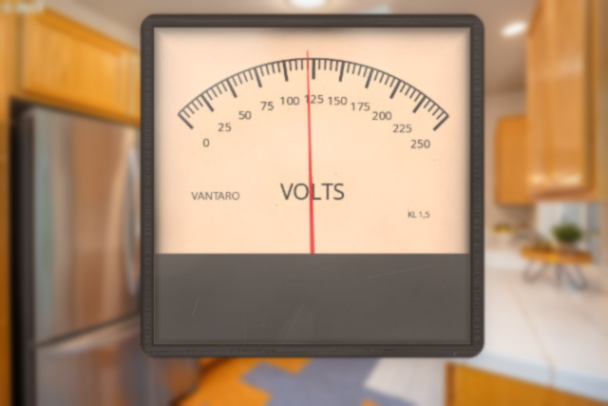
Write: 120 V
